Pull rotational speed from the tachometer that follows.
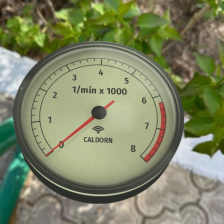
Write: 0 rpm
